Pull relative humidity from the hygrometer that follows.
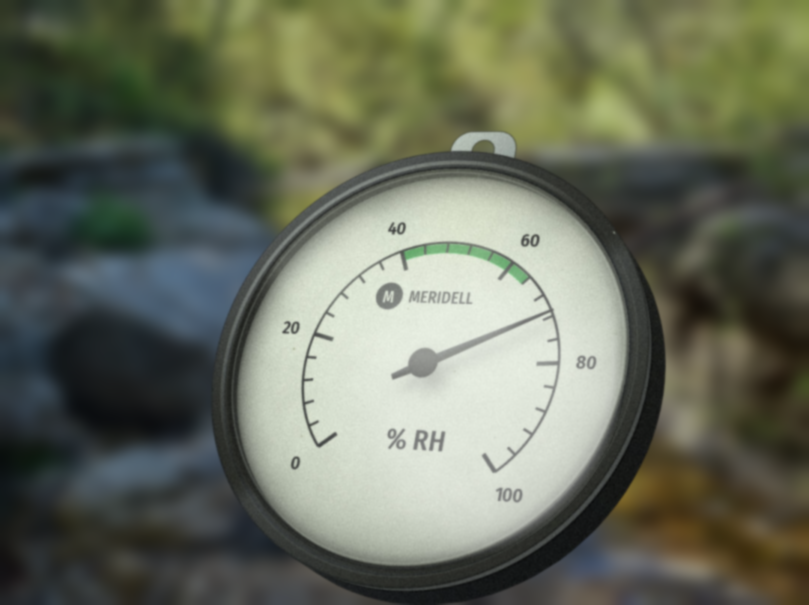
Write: 72 %
